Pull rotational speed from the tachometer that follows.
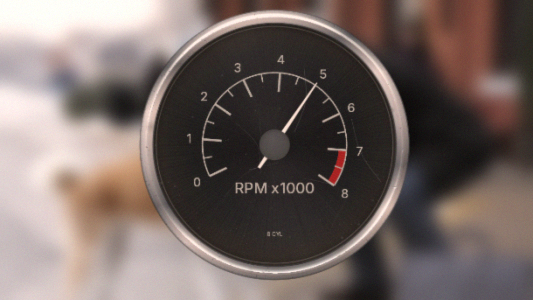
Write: 5000 rpm
